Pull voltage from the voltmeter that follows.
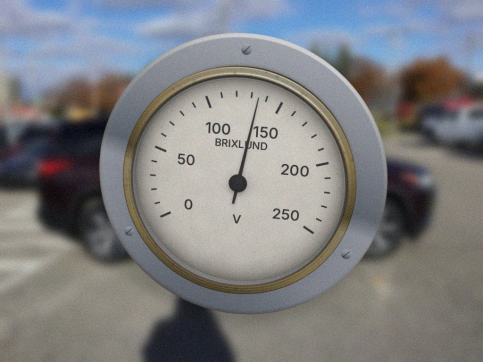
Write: 135 V
